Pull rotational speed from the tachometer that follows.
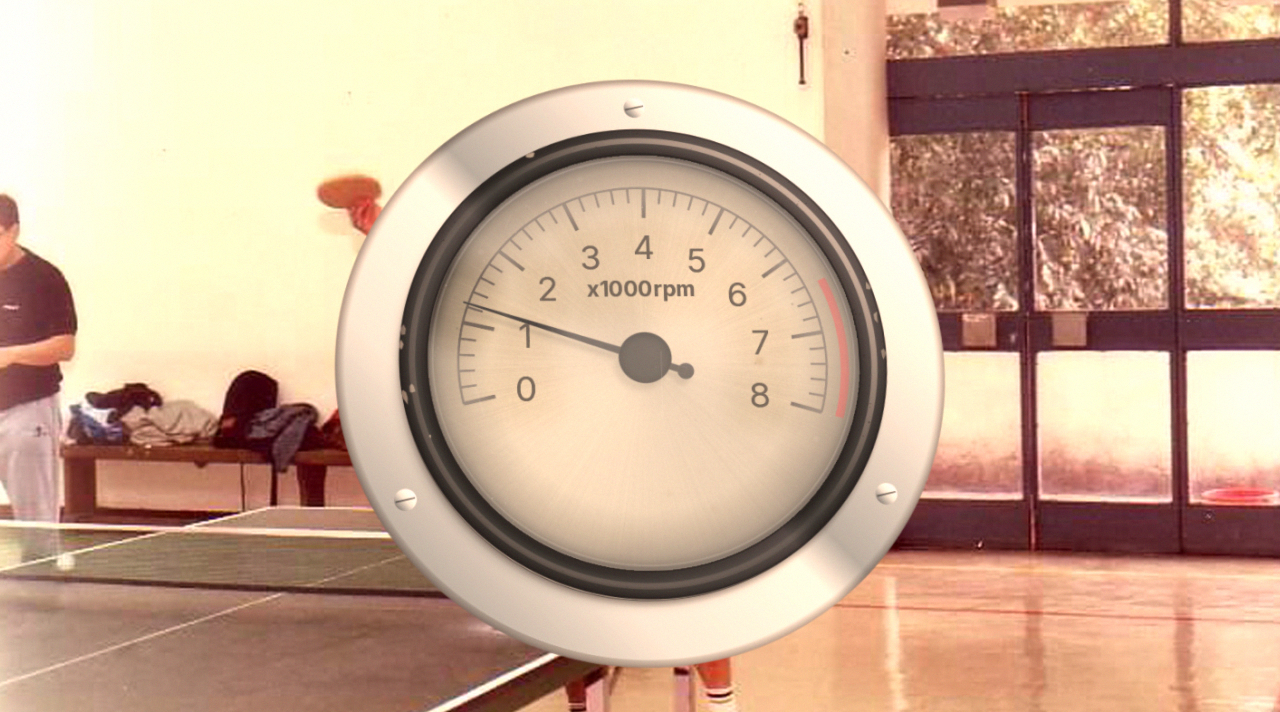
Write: 1200 rpm
